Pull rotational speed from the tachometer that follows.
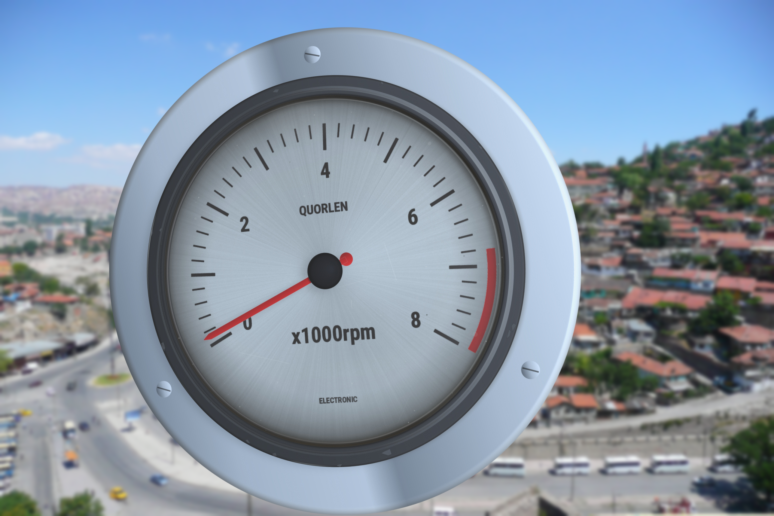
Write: 100 rpm
